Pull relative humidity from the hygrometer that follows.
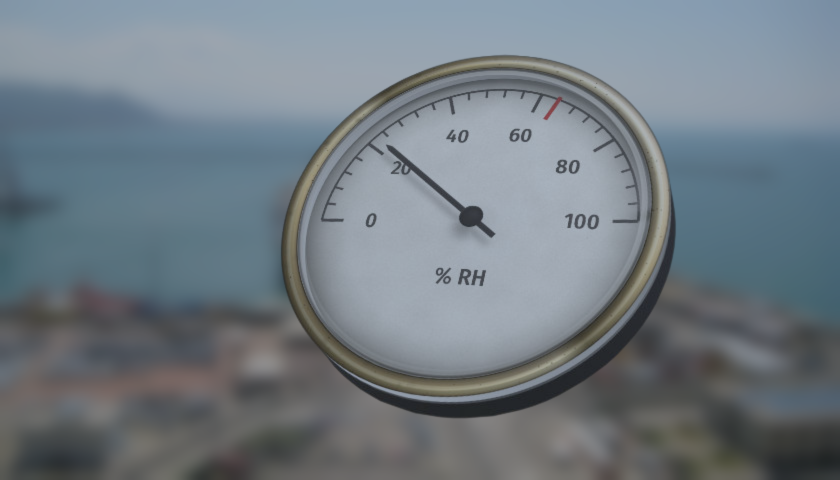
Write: 22 %
